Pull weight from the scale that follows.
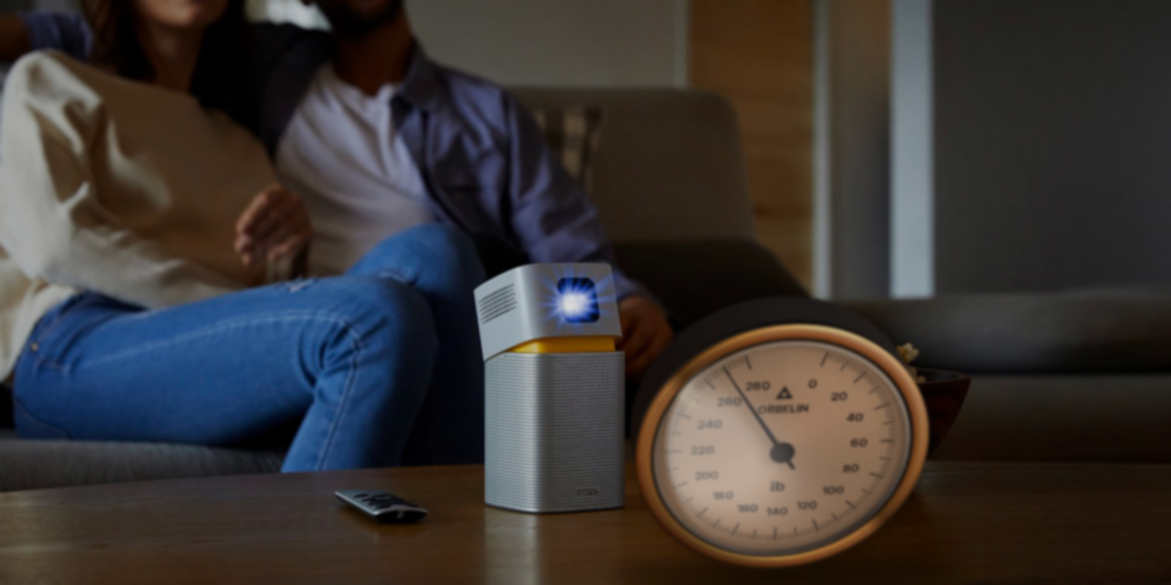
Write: 270 lb
